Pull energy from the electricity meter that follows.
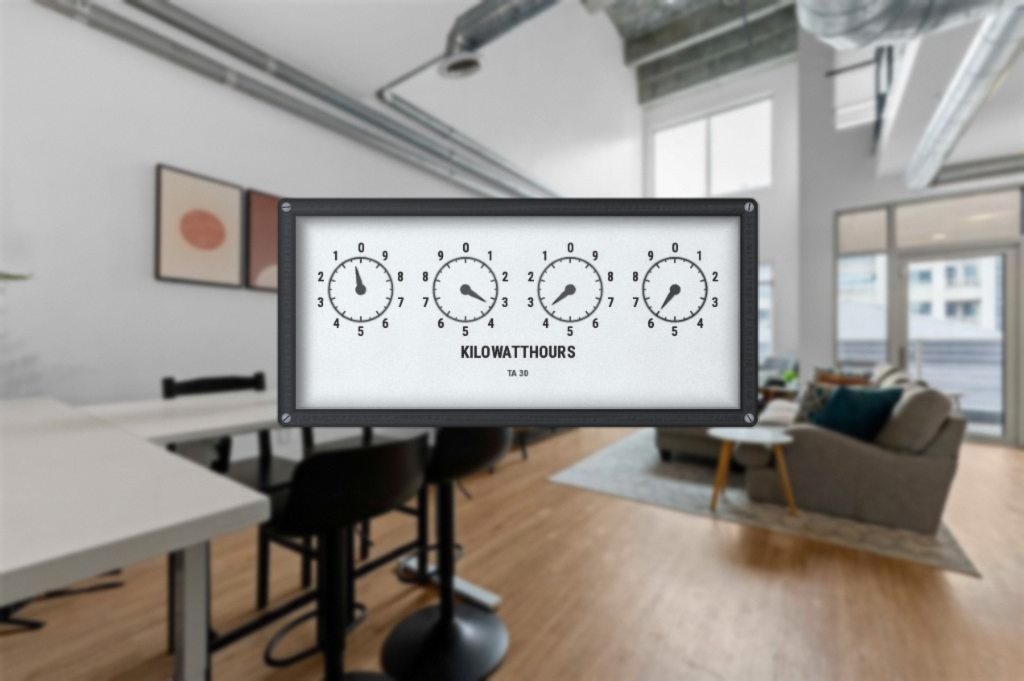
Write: 336 kWh
